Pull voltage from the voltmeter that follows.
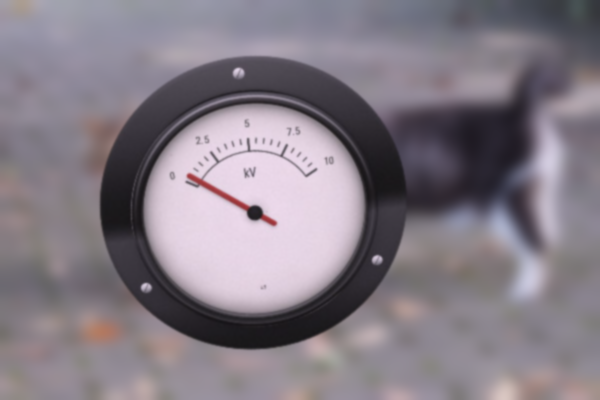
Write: 0.5 kV
